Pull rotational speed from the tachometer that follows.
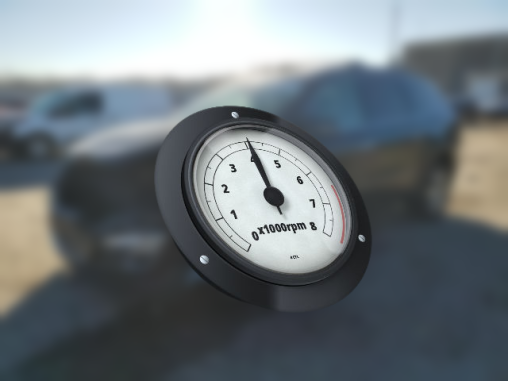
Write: 4000 rpm
